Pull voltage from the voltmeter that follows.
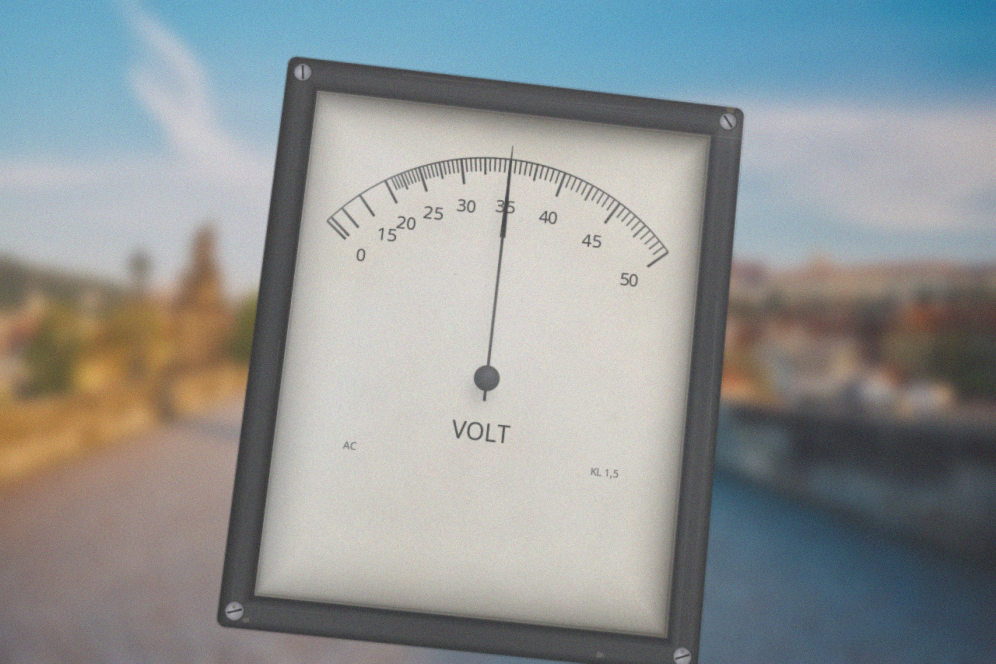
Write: 35 V
